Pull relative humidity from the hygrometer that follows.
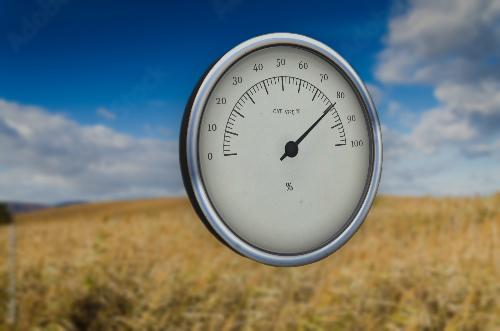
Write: 80 %
